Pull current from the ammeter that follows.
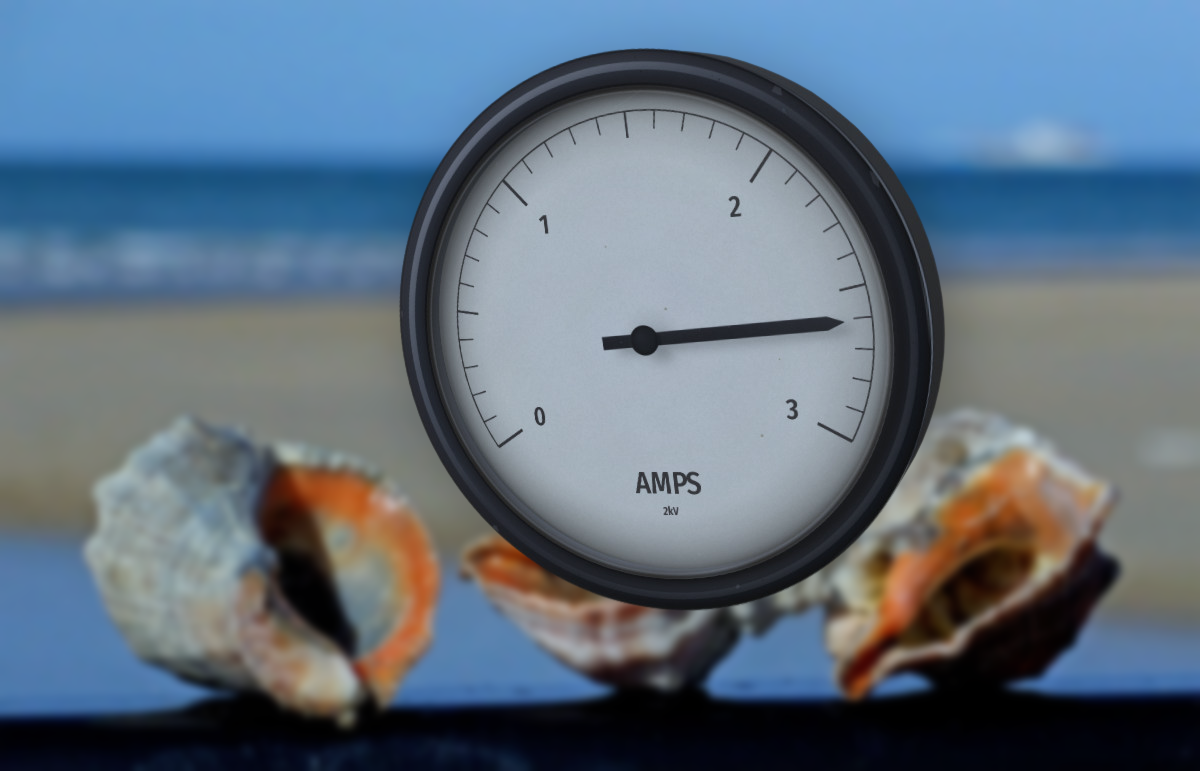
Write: 2.6 A
